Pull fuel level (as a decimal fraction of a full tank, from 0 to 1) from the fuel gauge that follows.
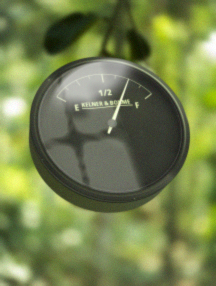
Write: 0.75
